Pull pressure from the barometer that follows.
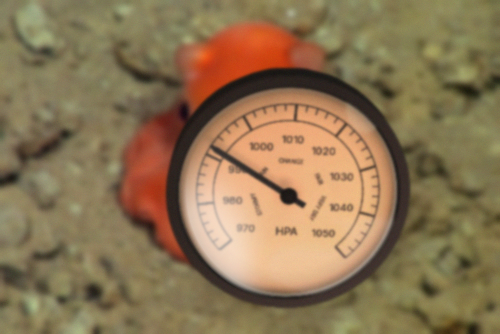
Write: 992 hPa
